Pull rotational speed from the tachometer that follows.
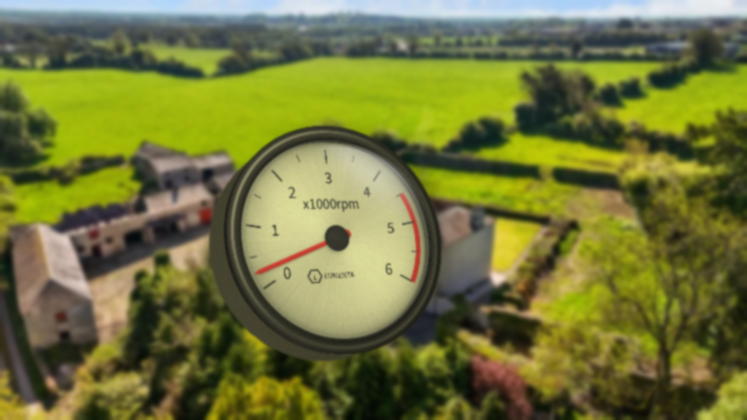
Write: 250 rpm
